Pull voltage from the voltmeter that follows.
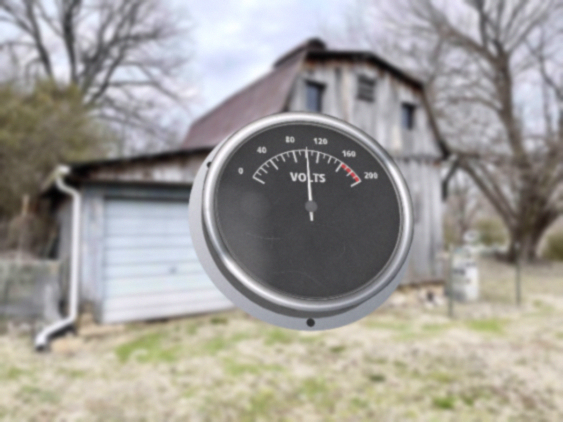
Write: 100 V
